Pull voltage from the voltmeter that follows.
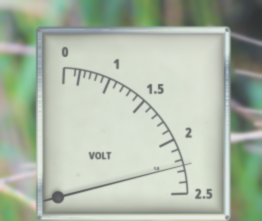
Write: 2.25 V
